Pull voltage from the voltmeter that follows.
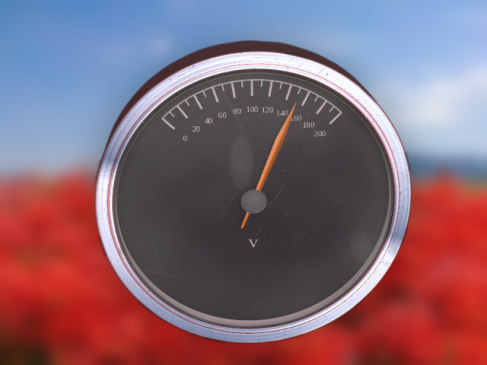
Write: 150 V
